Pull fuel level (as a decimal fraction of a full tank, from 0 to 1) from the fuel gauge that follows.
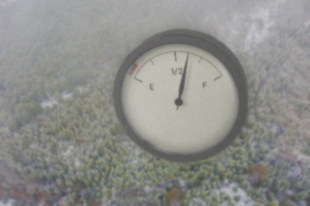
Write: 0.625
